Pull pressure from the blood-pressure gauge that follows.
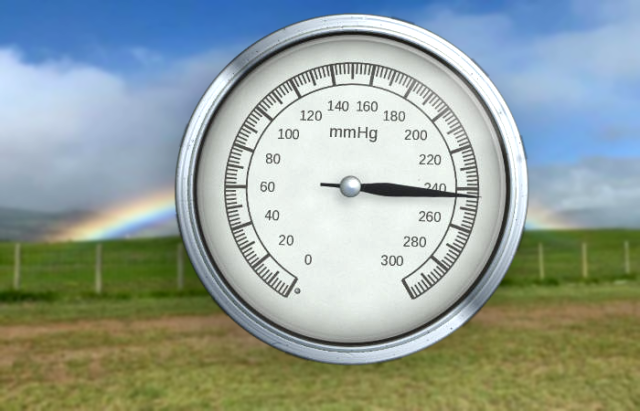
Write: 244 mmHg
